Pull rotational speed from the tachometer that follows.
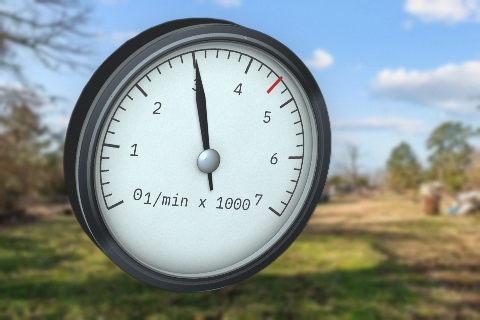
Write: 3000 rpm
